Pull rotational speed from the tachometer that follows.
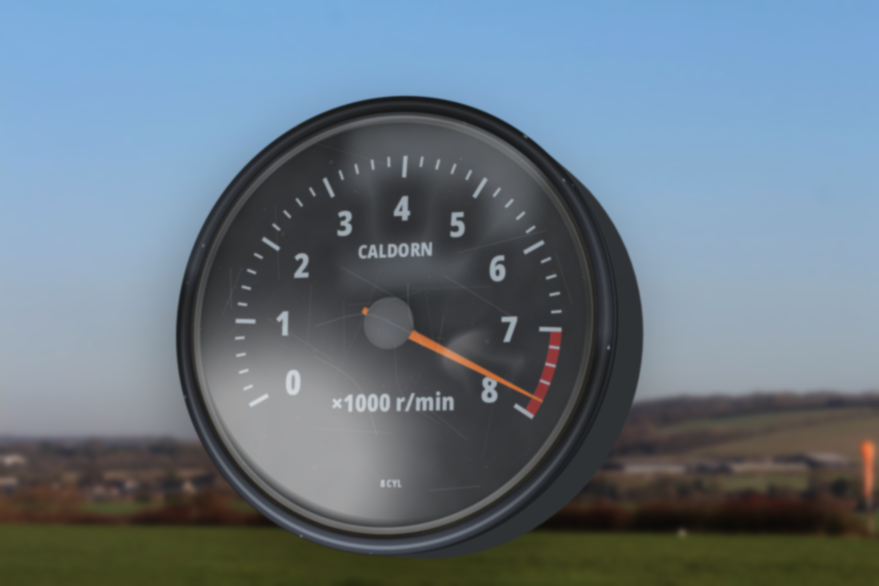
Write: 7800 rpm
